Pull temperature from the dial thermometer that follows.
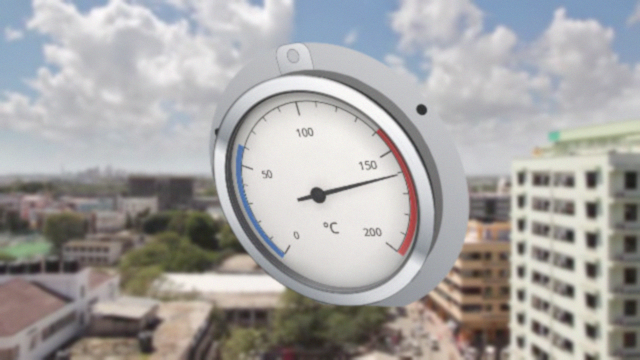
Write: 160 °C
